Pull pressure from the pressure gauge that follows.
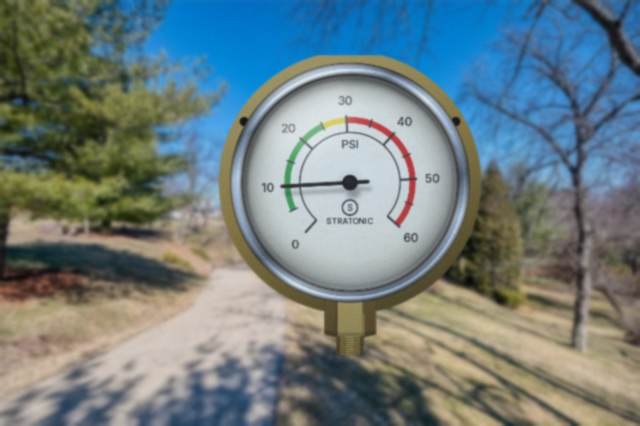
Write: 10 psi
